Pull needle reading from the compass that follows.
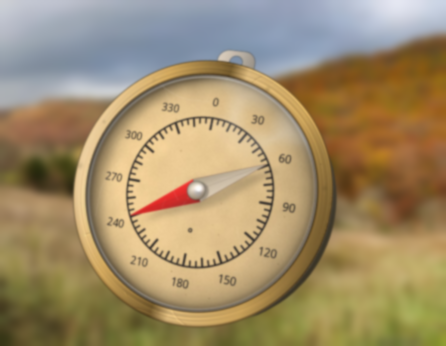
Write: 240 °
